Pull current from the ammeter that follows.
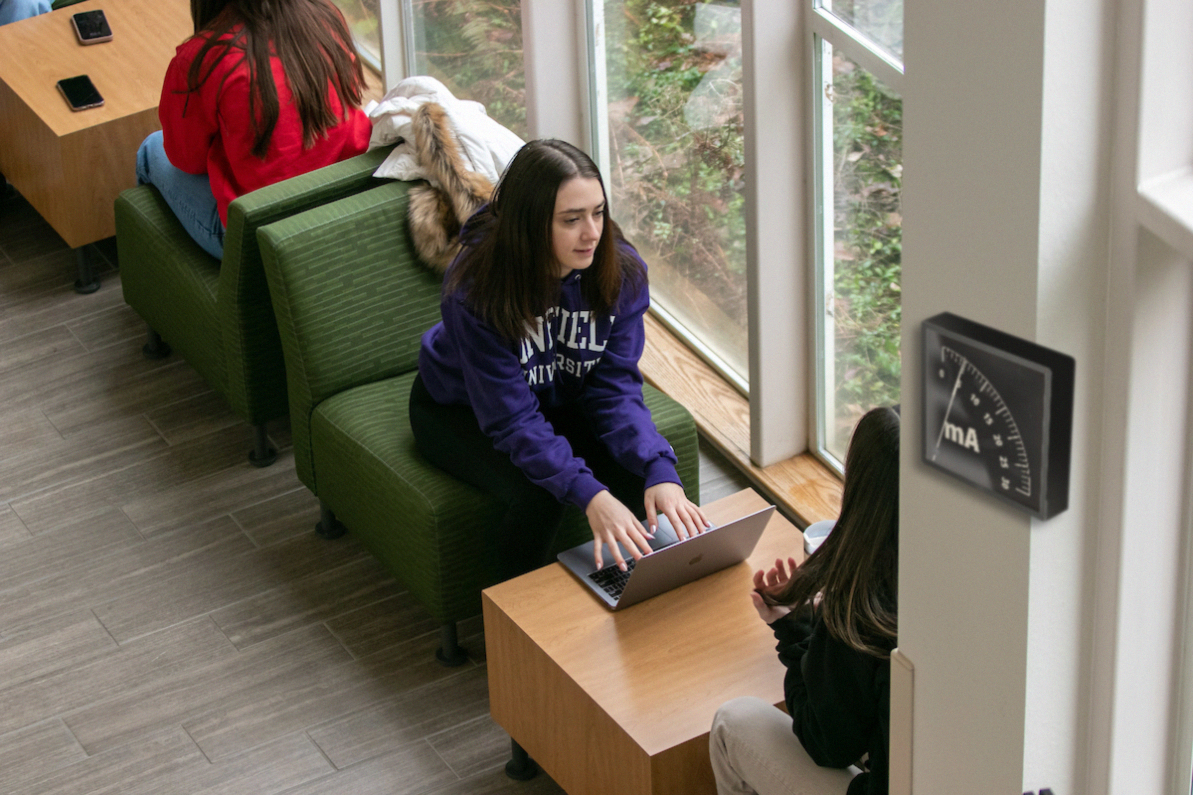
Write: 5 mA
